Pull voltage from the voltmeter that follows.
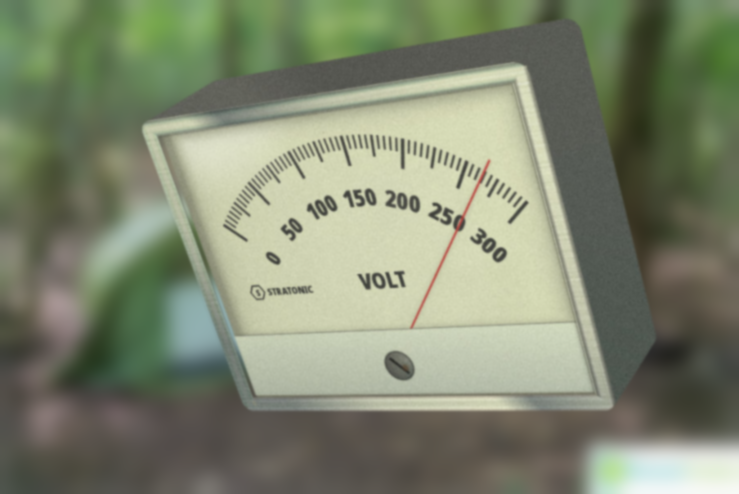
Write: 265 V
